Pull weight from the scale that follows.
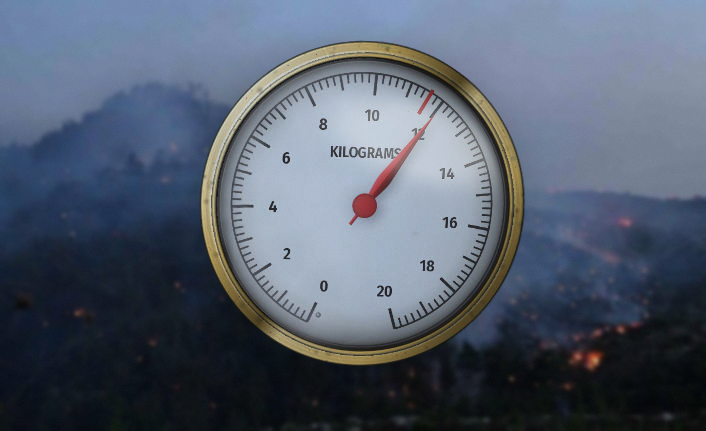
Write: 12 kg
